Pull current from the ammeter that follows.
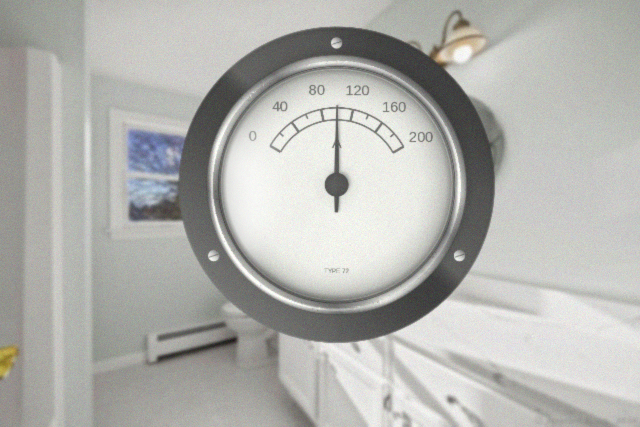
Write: 100 A
